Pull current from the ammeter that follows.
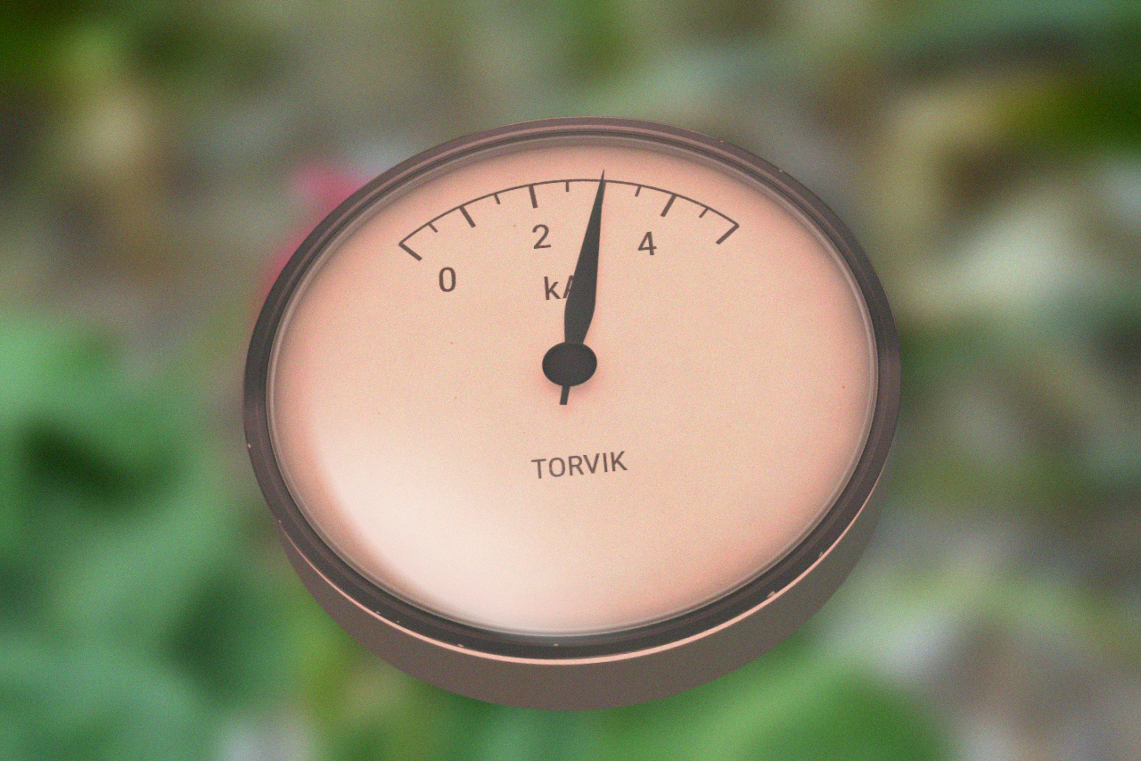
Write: 3 kA
